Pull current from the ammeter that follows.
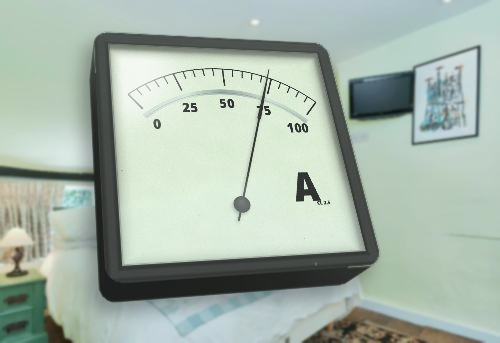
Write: 72.5 A
